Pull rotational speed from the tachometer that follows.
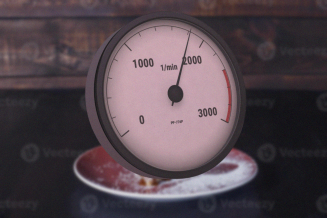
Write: 1800 rpm
